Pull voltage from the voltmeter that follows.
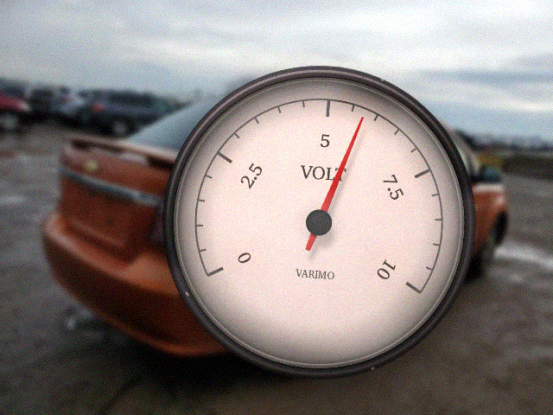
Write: 5.75 V
